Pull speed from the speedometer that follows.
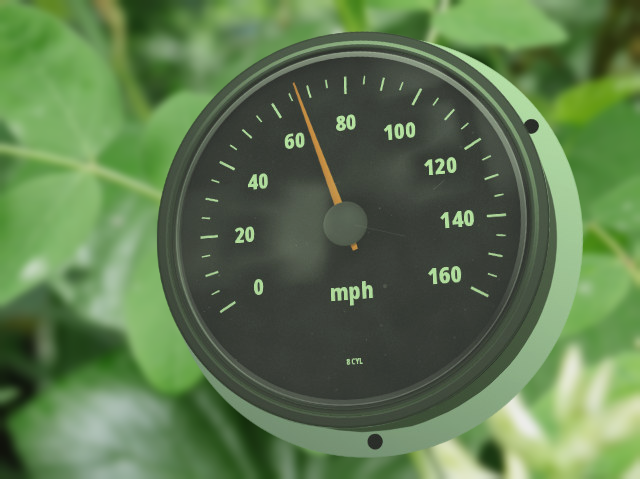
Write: 67.5 mph
